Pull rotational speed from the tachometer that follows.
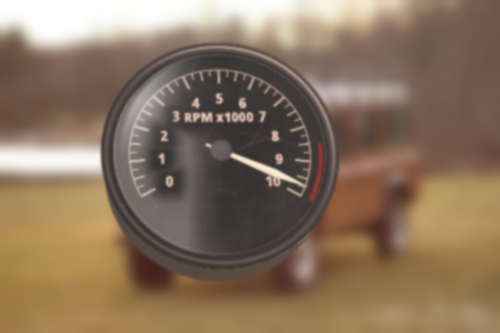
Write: 9750 rpm
